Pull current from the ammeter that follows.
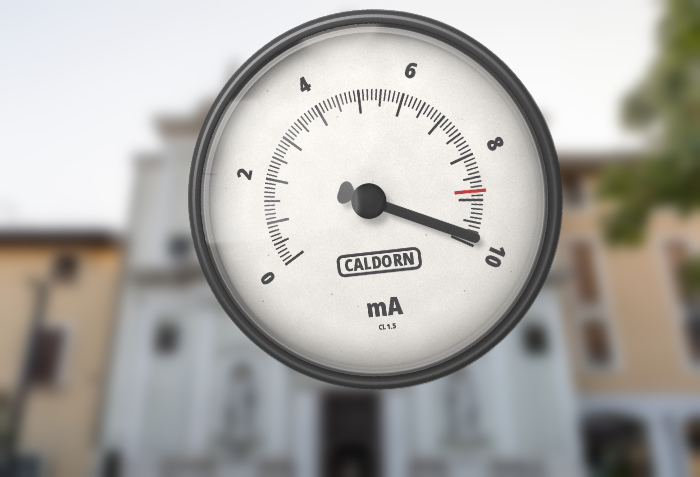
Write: 9.8 mA
